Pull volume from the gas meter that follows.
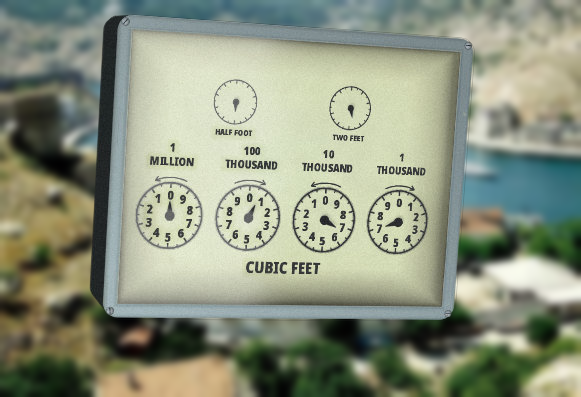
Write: 6700 ft³
